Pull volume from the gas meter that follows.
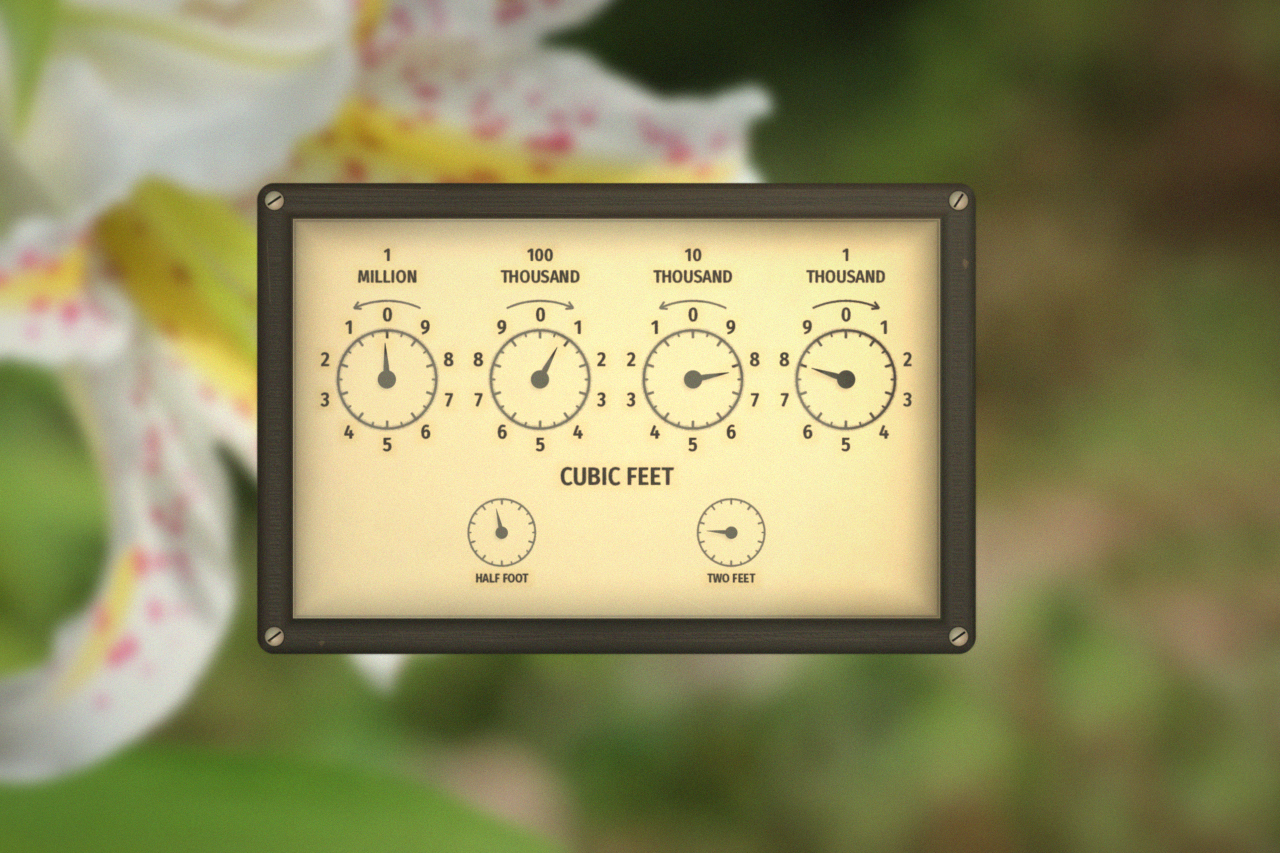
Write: 7800 ft³
